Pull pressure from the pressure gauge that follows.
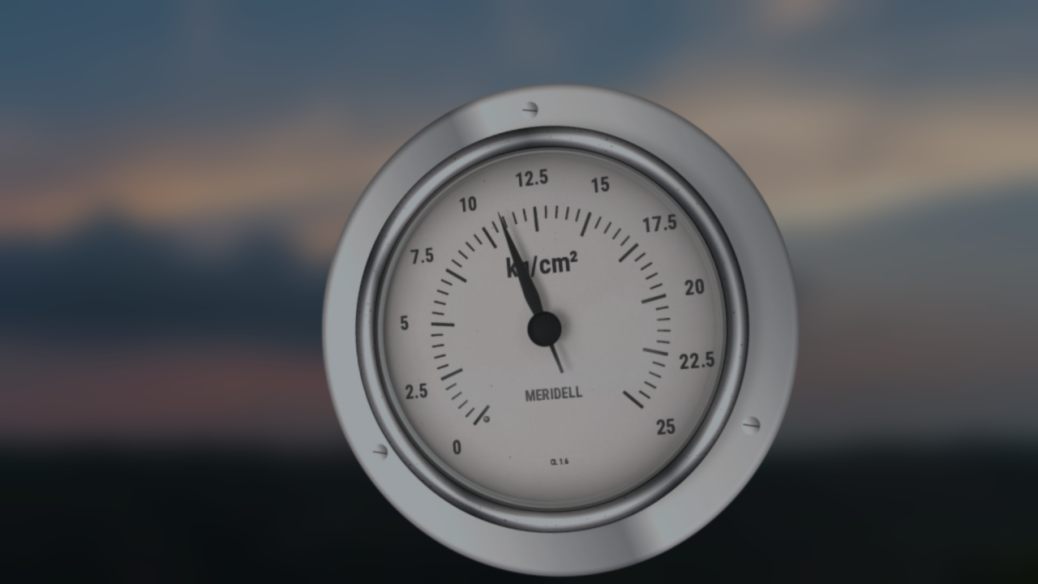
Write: 11 kg/cm²
